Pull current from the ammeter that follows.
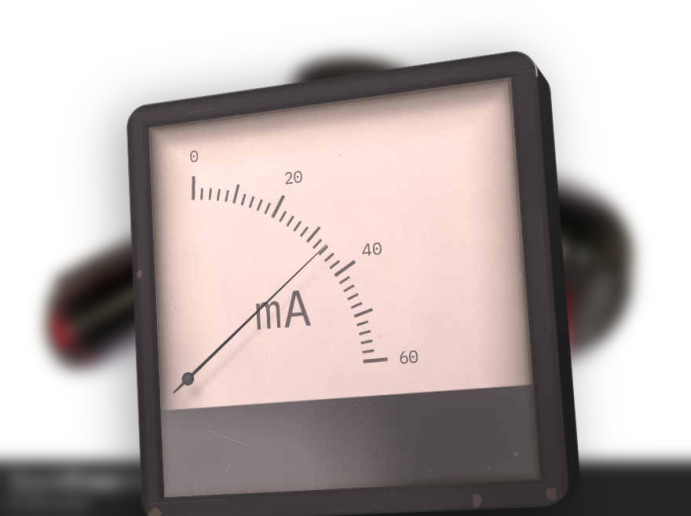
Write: 34 mA
